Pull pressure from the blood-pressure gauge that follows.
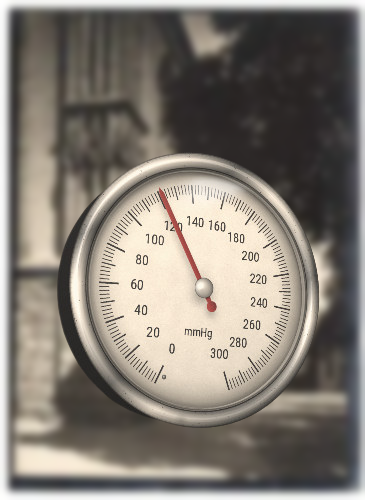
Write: 120 mmHg
